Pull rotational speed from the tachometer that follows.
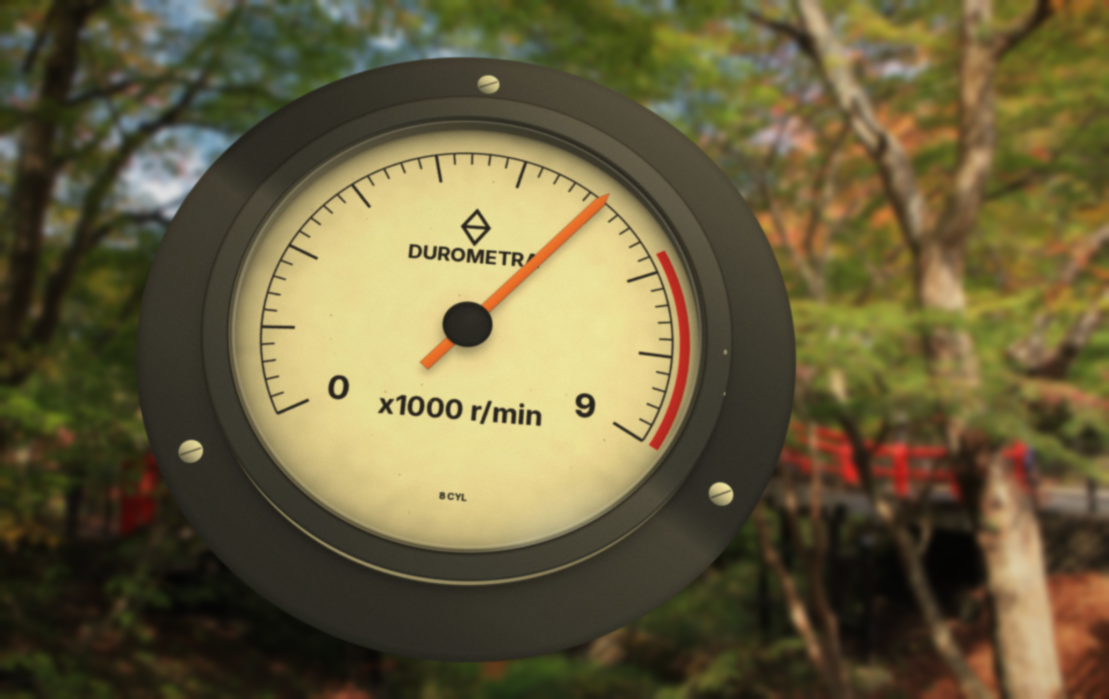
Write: 6000 rpm
